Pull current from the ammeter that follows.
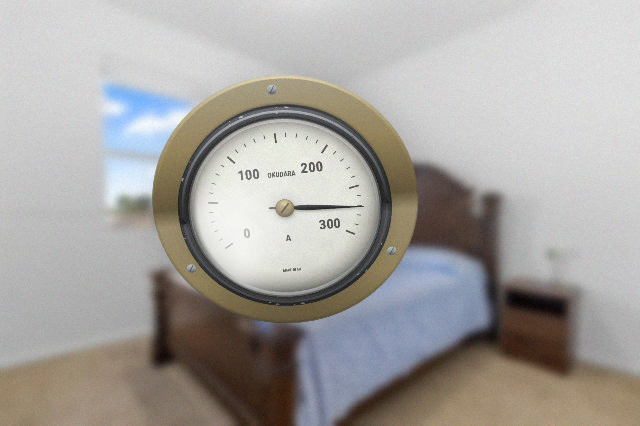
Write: 270 A
